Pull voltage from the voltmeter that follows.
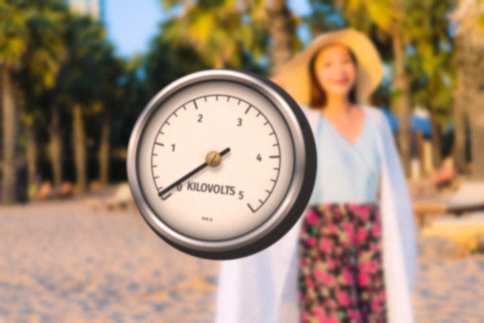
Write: 0.1 kV
